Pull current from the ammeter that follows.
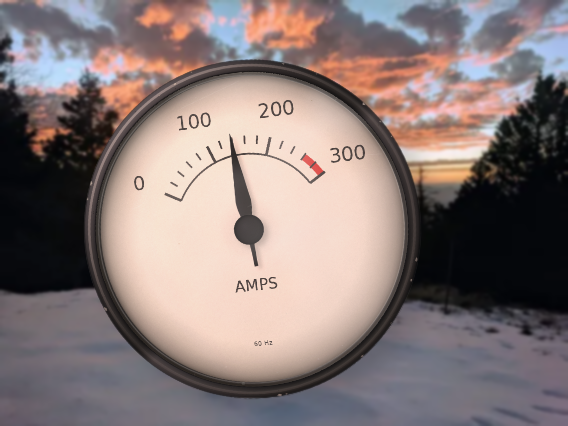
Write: 140 A
